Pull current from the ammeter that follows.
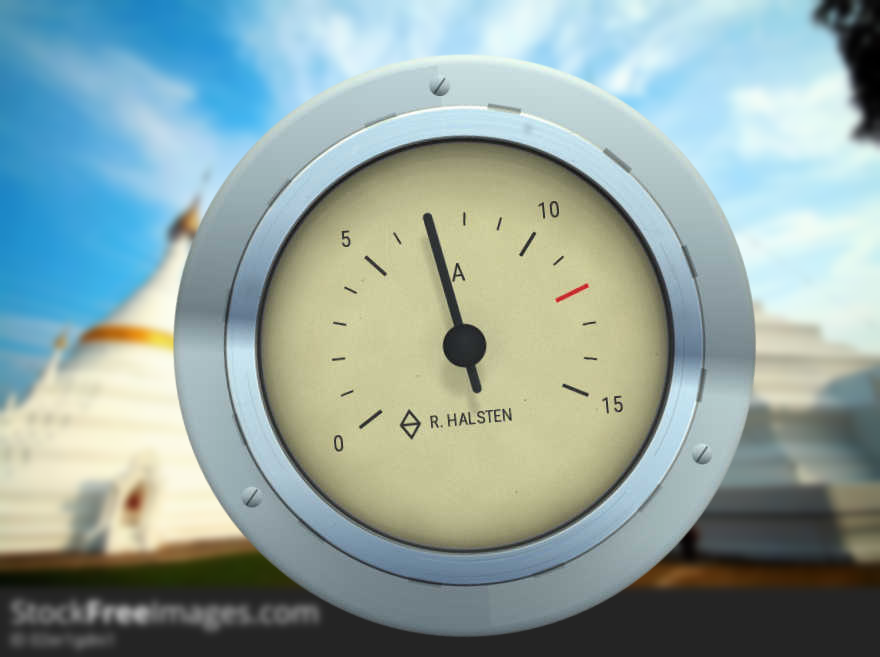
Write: 7 A
